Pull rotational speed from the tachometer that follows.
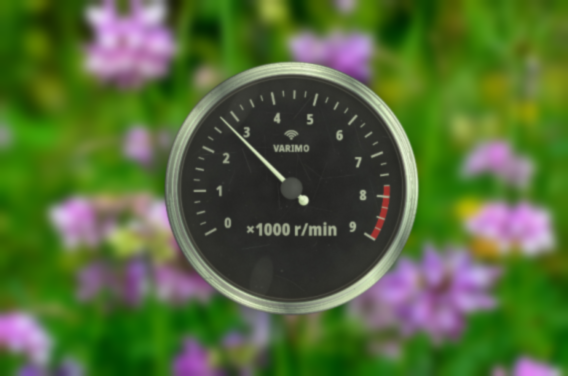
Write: 2750 rpm
